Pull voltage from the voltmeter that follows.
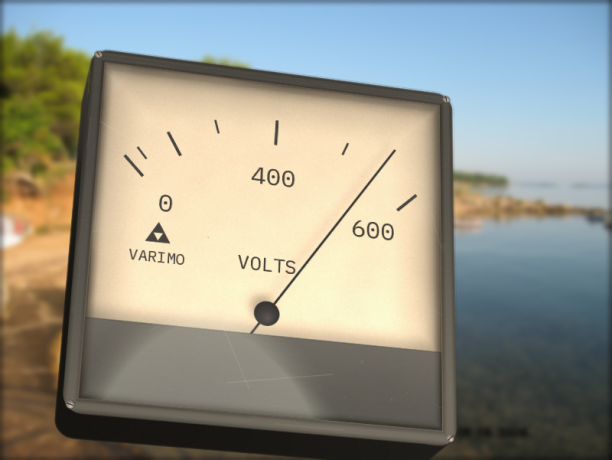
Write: 550 V
